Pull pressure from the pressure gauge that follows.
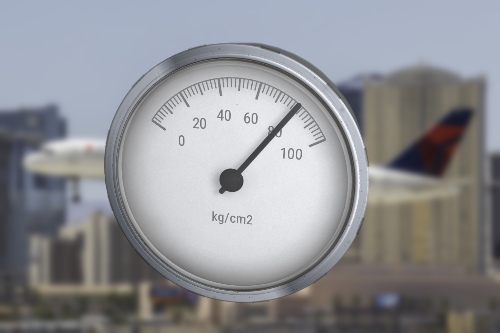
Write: 80 kg/cm²
